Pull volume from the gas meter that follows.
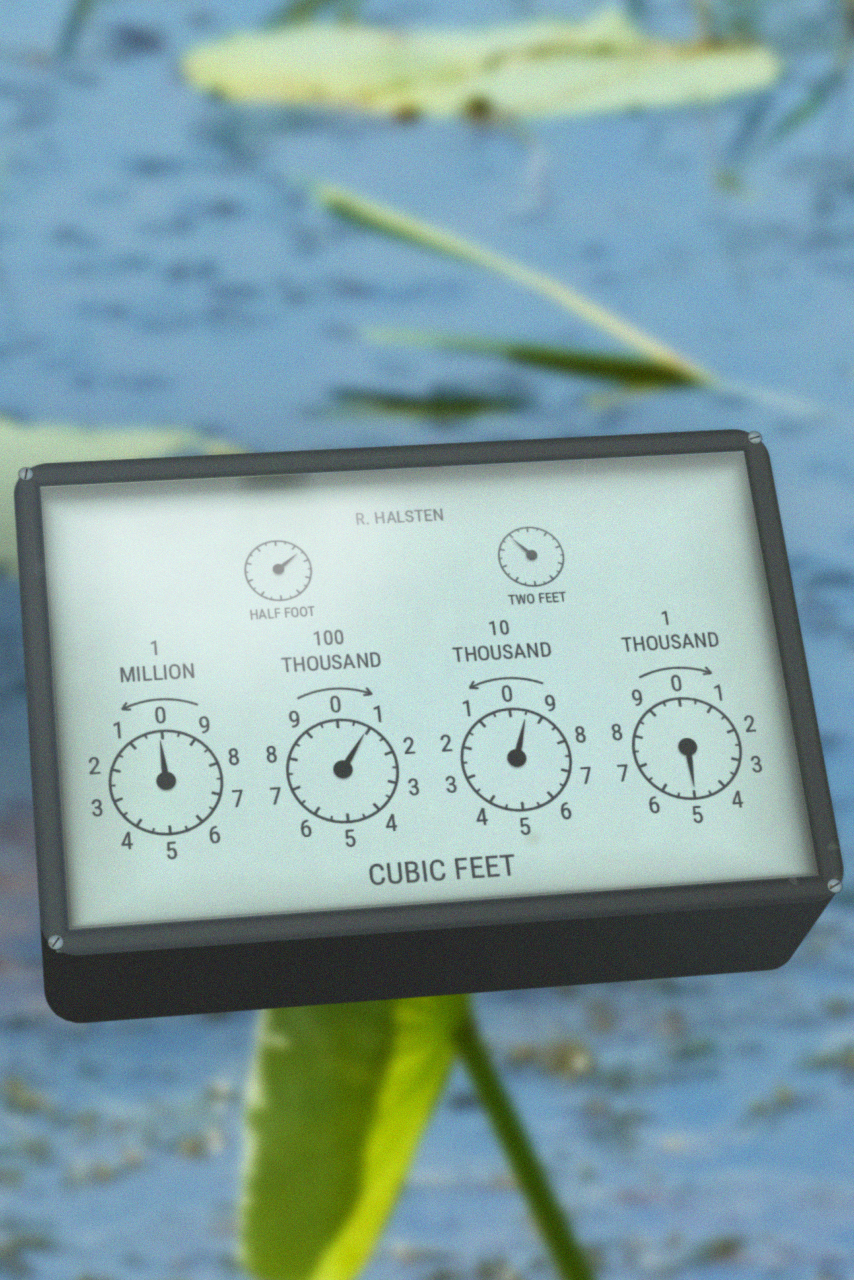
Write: 9500 ft³
